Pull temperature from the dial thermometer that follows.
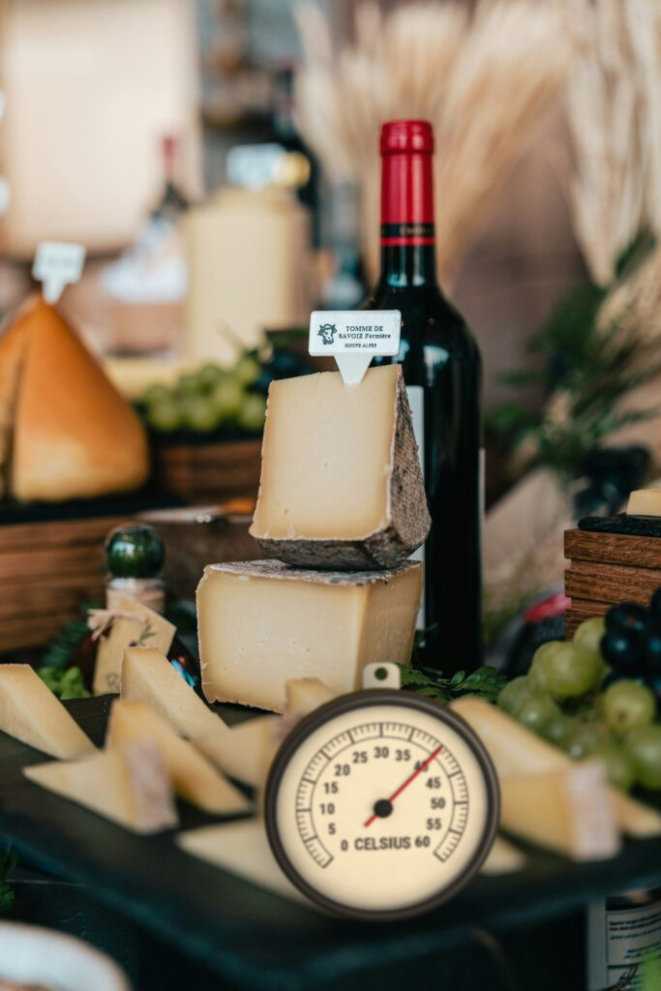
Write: 40 °C
